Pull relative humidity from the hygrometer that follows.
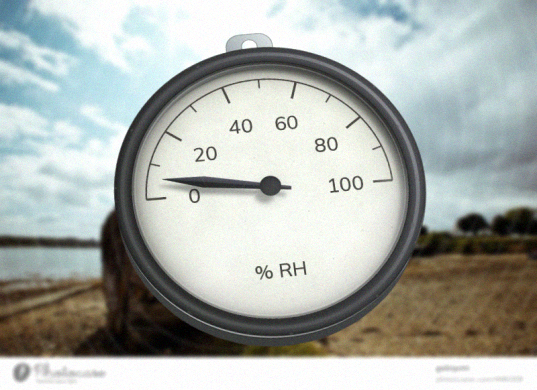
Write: 5 %
